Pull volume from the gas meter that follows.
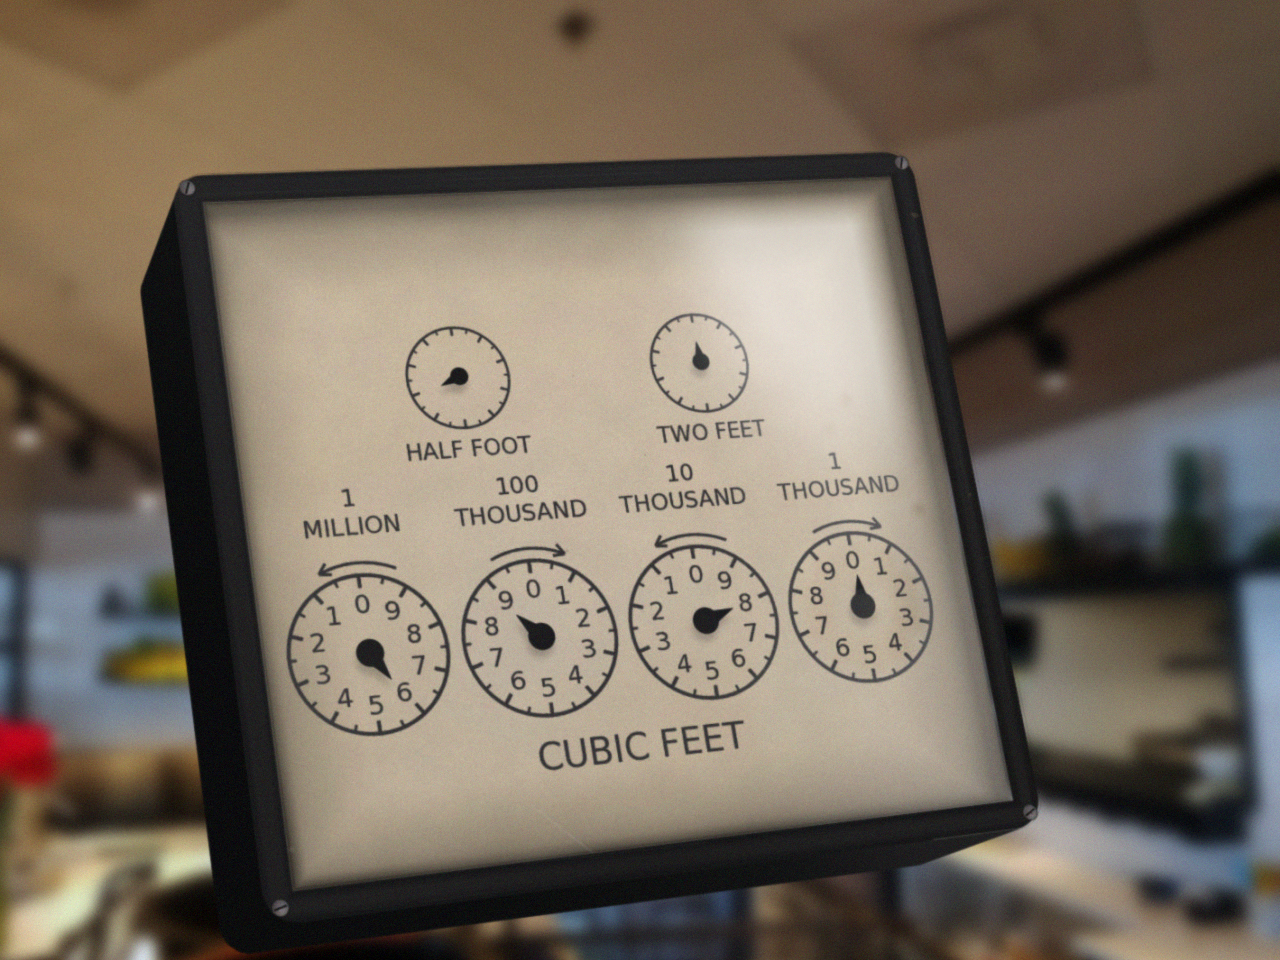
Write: 588000 ft³
